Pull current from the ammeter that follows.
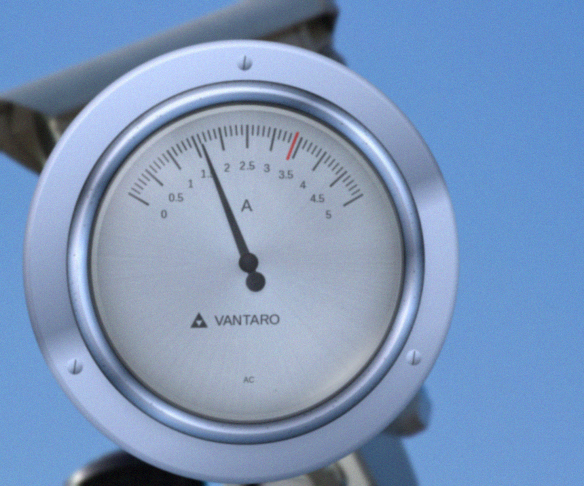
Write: 1.6 A
